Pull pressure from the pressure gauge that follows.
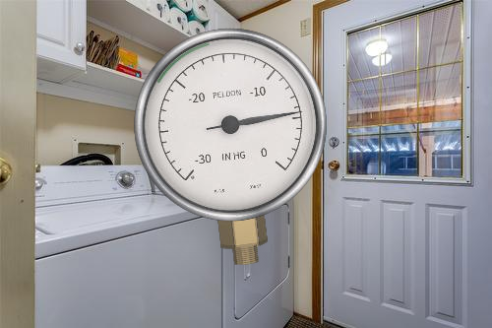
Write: -5.5 inHg
